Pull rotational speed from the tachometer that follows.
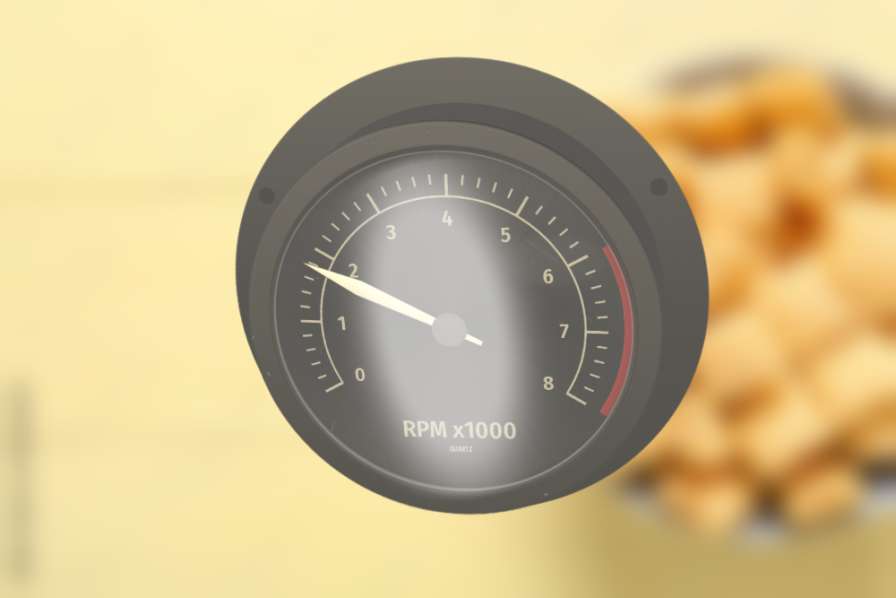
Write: 1800 rpm
